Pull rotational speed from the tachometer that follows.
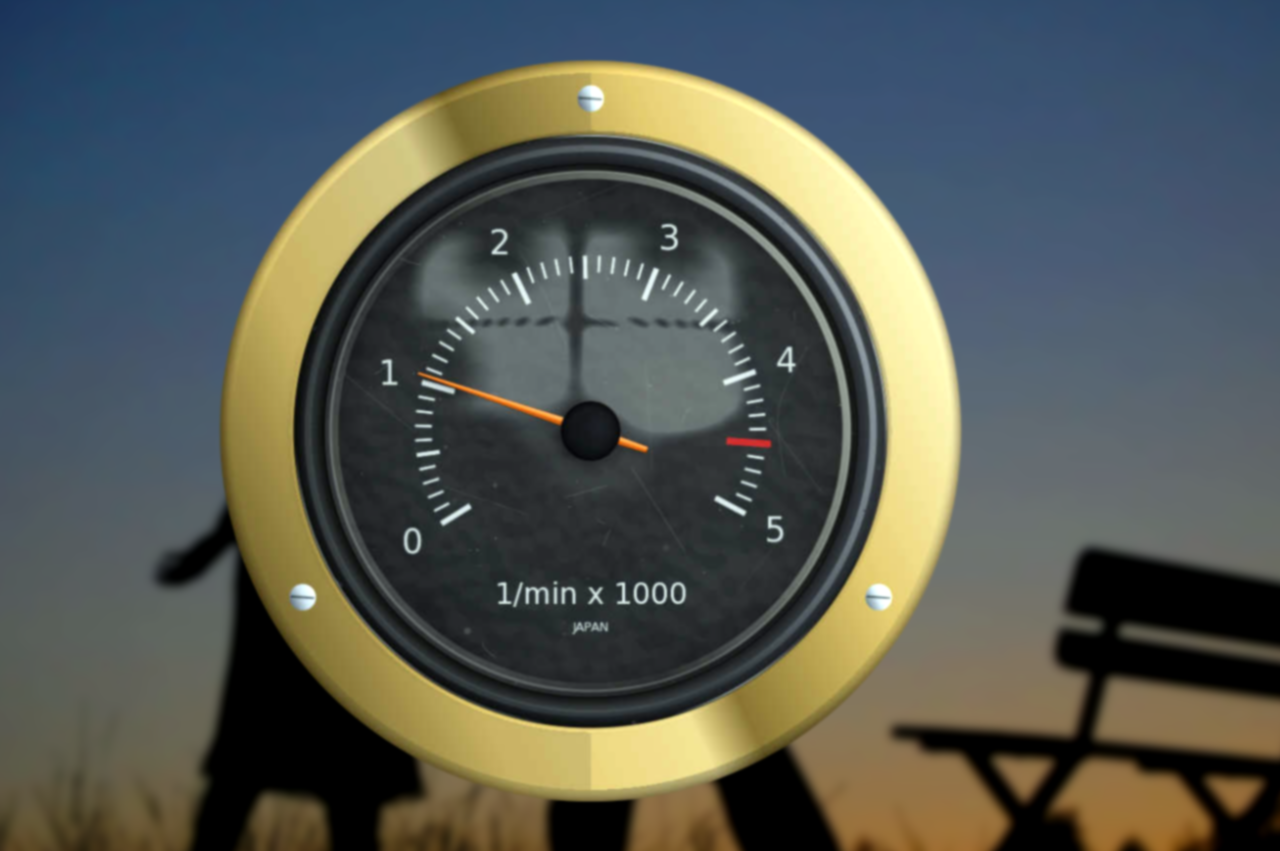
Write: 1050 rpm
